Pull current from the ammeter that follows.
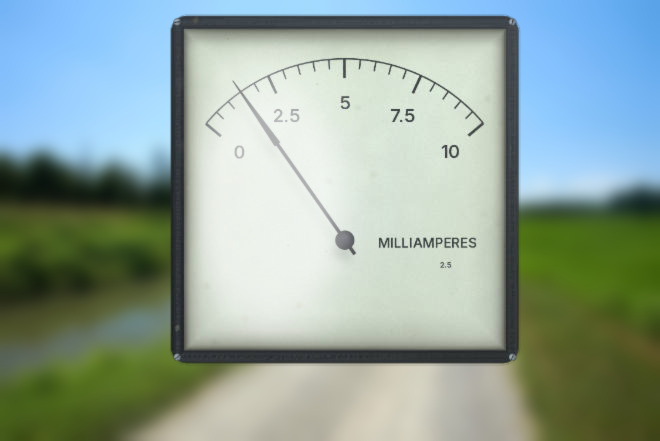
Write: 1.5 mA
